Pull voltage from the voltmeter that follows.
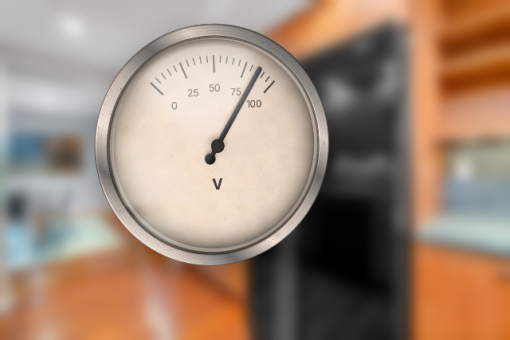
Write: 85 V
